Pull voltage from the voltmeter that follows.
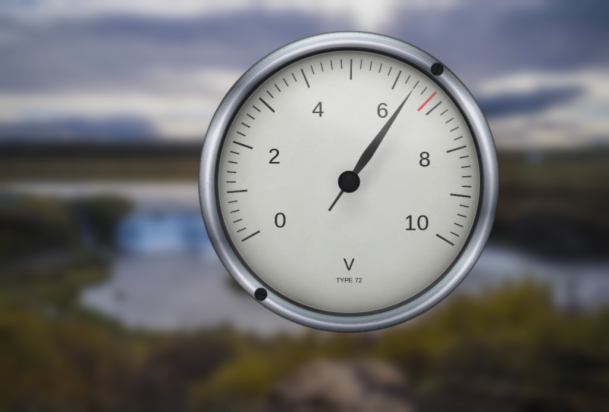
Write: 6.4 V
